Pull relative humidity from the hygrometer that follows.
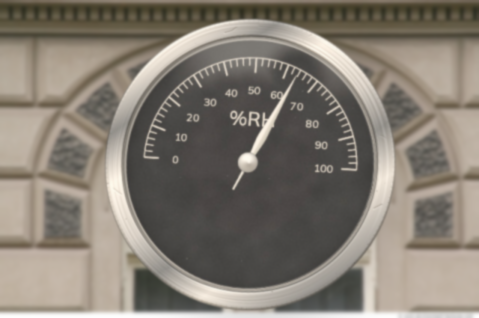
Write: 64 %
